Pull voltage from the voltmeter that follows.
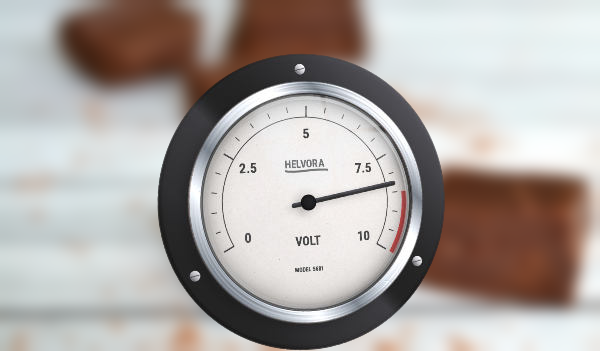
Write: 8.25 V
